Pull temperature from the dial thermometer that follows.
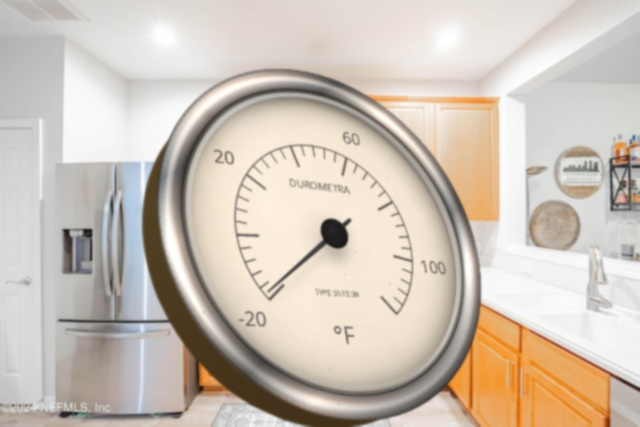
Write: -18 °F
